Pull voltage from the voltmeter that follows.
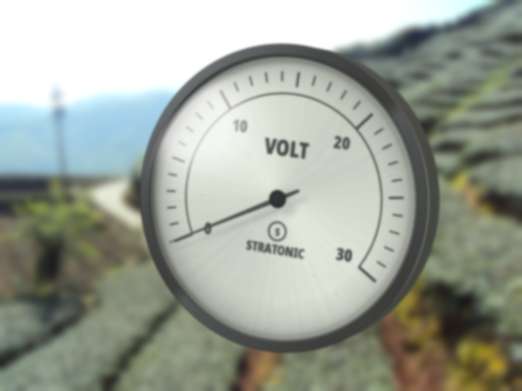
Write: 0 V
